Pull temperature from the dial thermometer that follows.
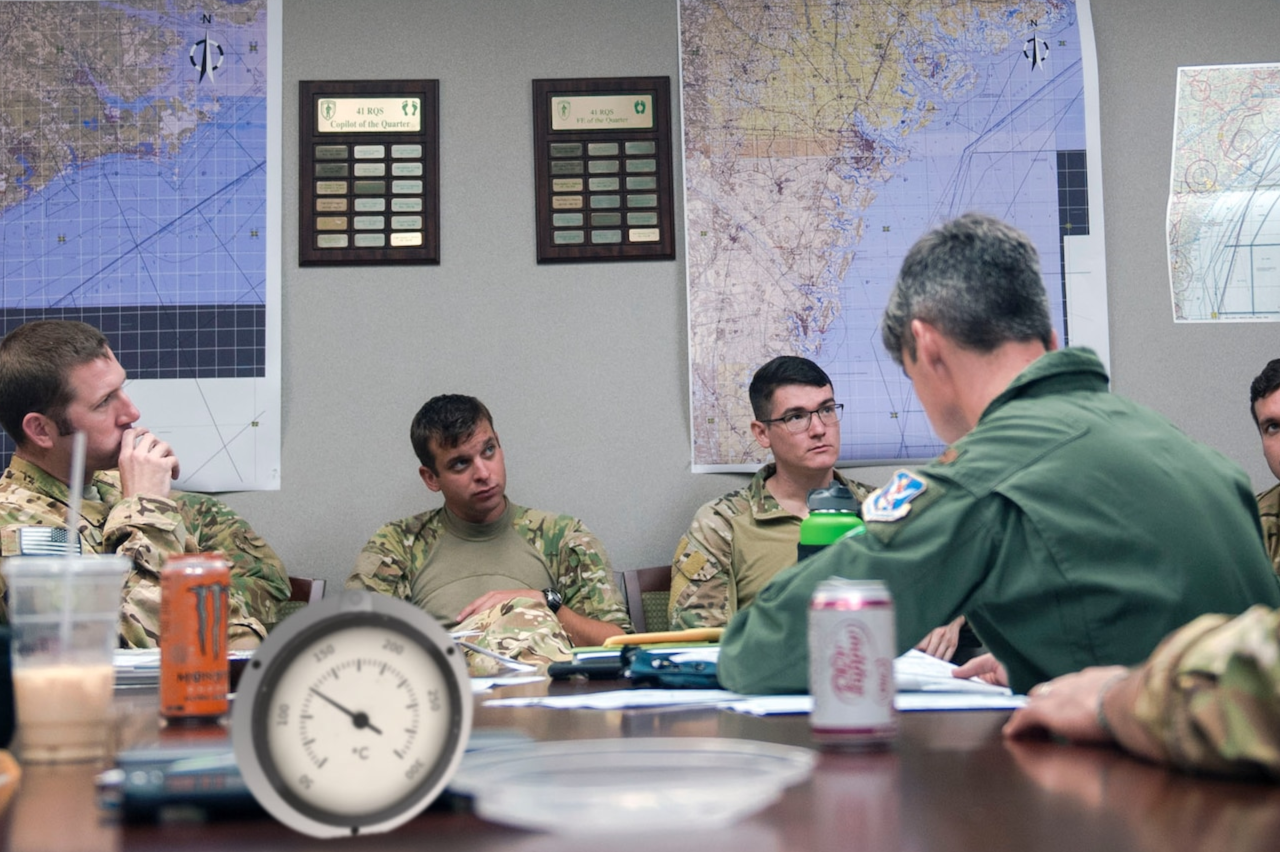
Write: 125 °C
